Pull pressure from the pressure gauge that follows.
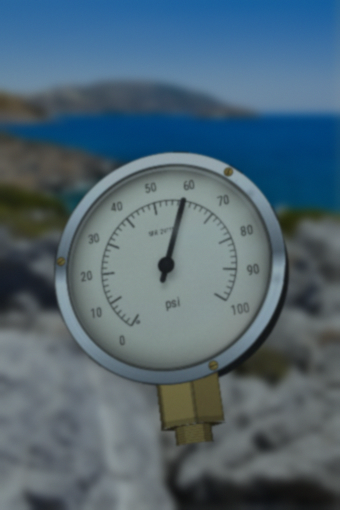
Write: 60 psi
